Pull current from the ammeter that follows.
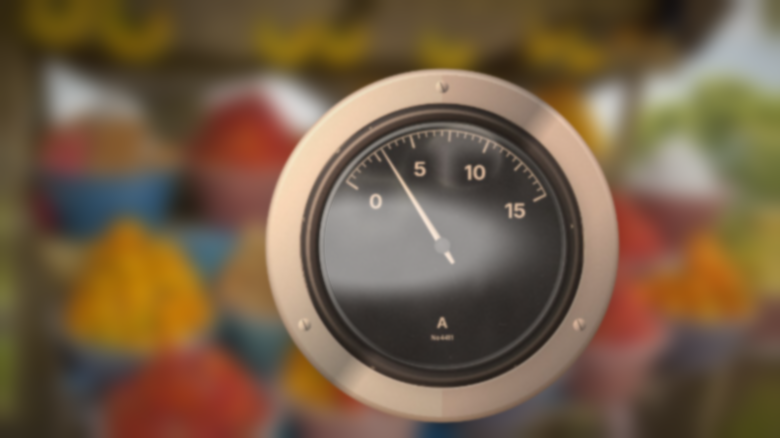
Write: 3 A
